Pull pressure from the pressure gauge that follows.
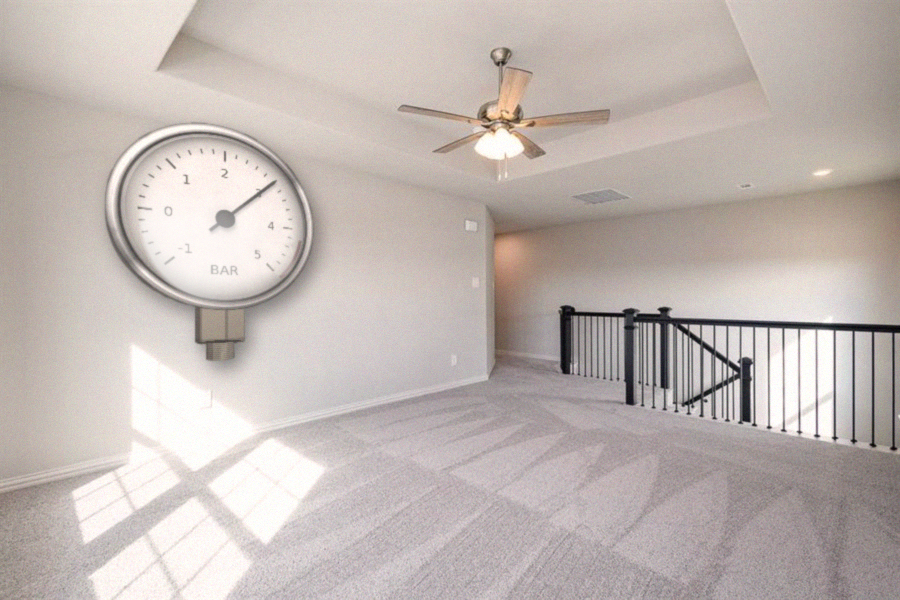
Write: 3 bar
